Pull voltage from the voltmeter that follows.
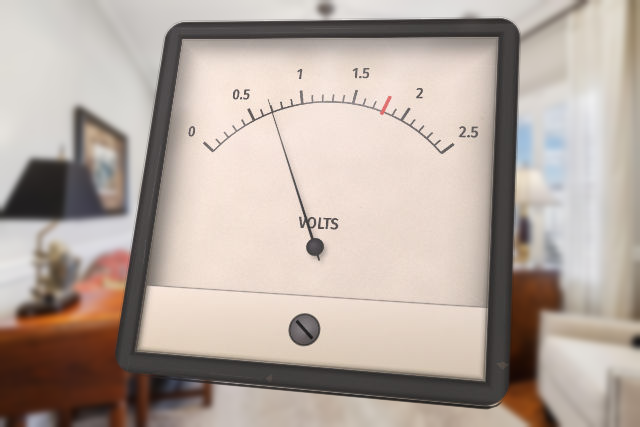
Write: 0.7 V
